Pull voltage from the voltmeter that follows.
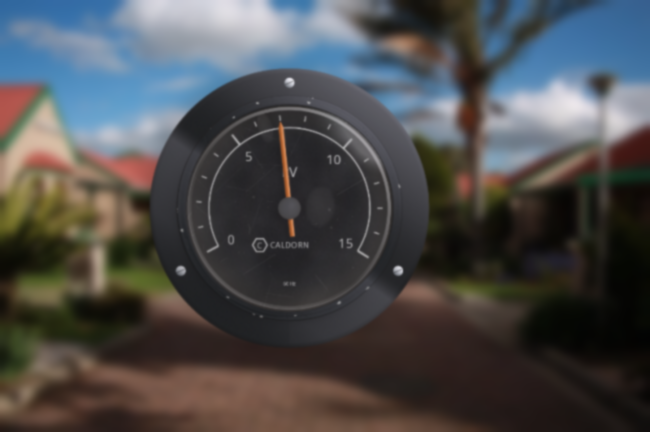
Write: 7 kV
